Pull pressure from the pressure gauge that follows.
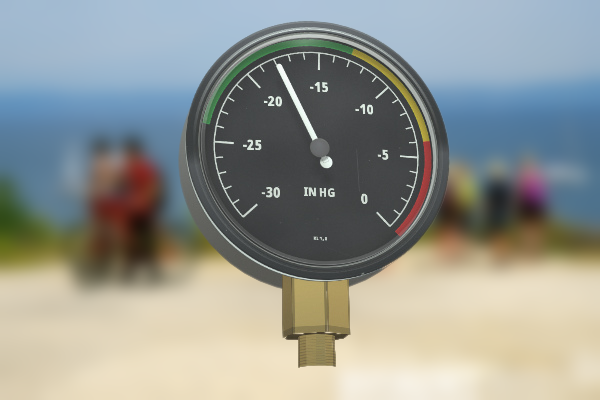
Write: -18 inHg
